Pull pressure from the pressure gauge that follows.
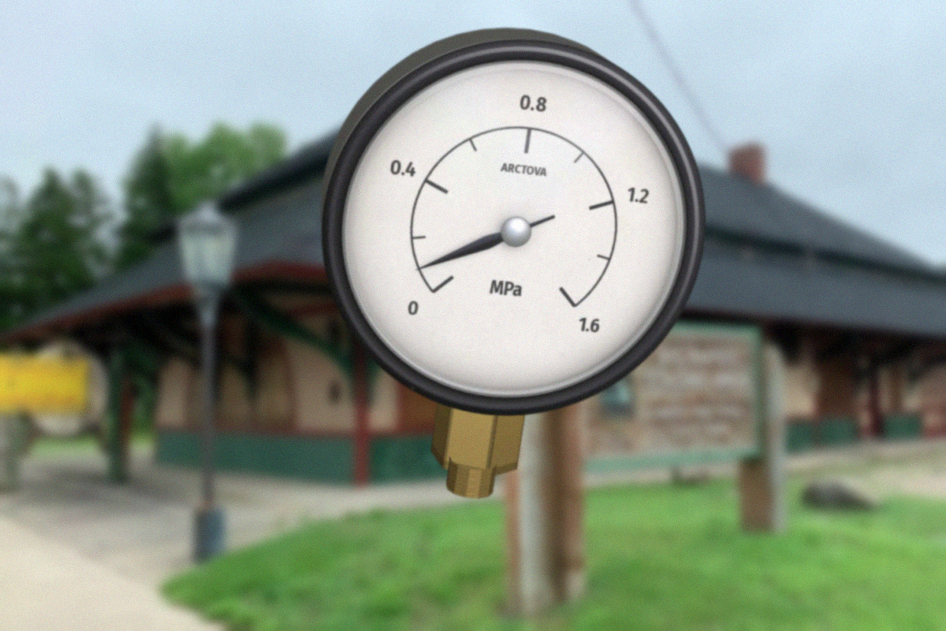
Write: 0.1 MPa
